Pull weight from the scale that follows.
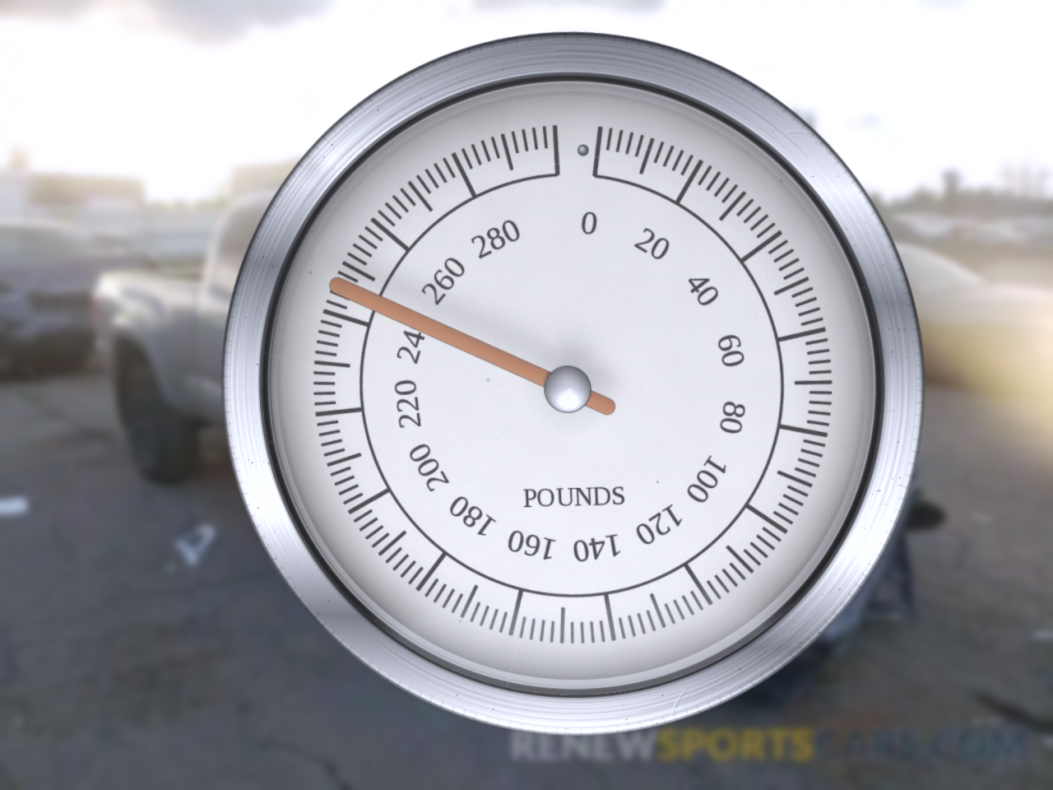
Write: 246 lb
